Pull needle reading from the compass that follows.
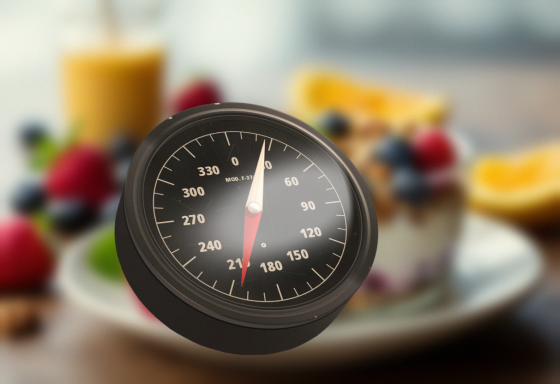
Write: 205 °
